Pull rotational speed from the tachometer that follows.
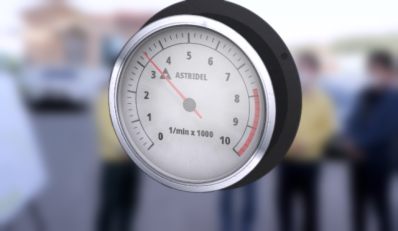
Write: 3400 rpm
